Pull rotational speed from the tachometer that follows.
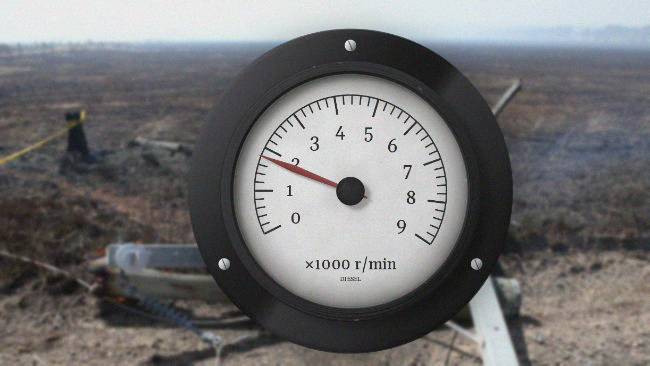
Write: 1800 rpm
